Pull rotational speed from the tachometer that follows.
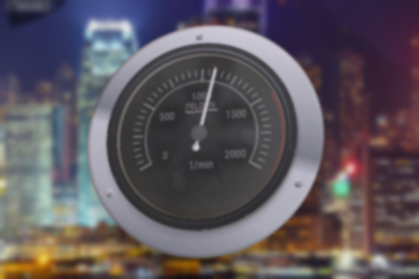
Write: 1100 rpm
